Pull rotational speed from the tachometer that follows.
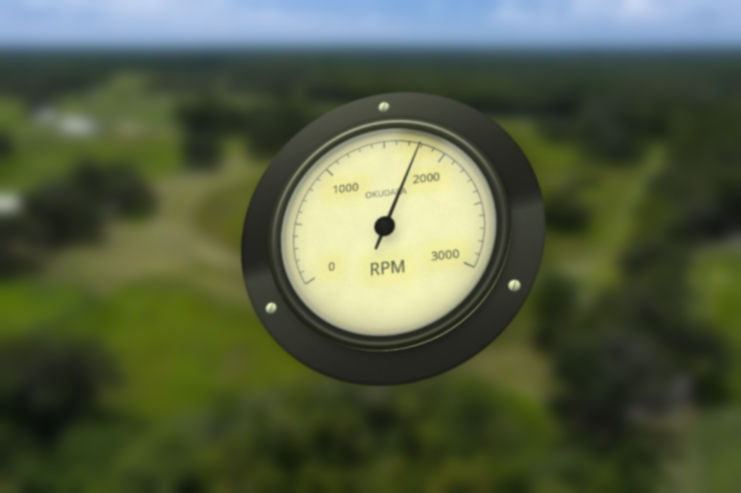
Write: 1800 rpm
